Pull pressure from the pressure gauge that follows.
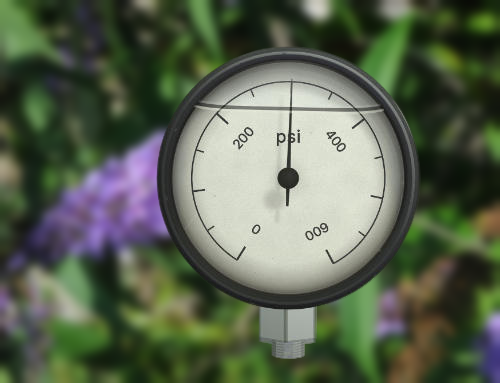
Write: 300 psi
